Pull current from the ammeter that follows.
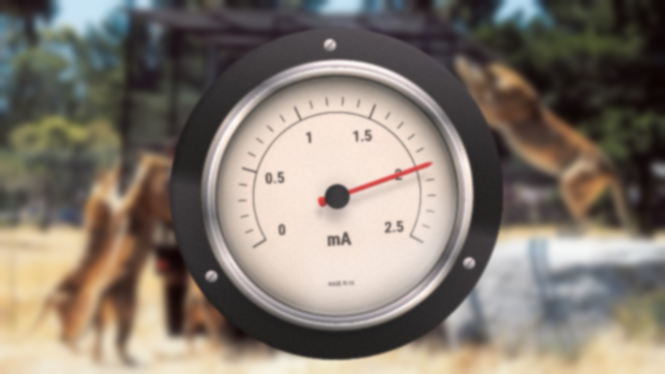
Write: 2 mA
